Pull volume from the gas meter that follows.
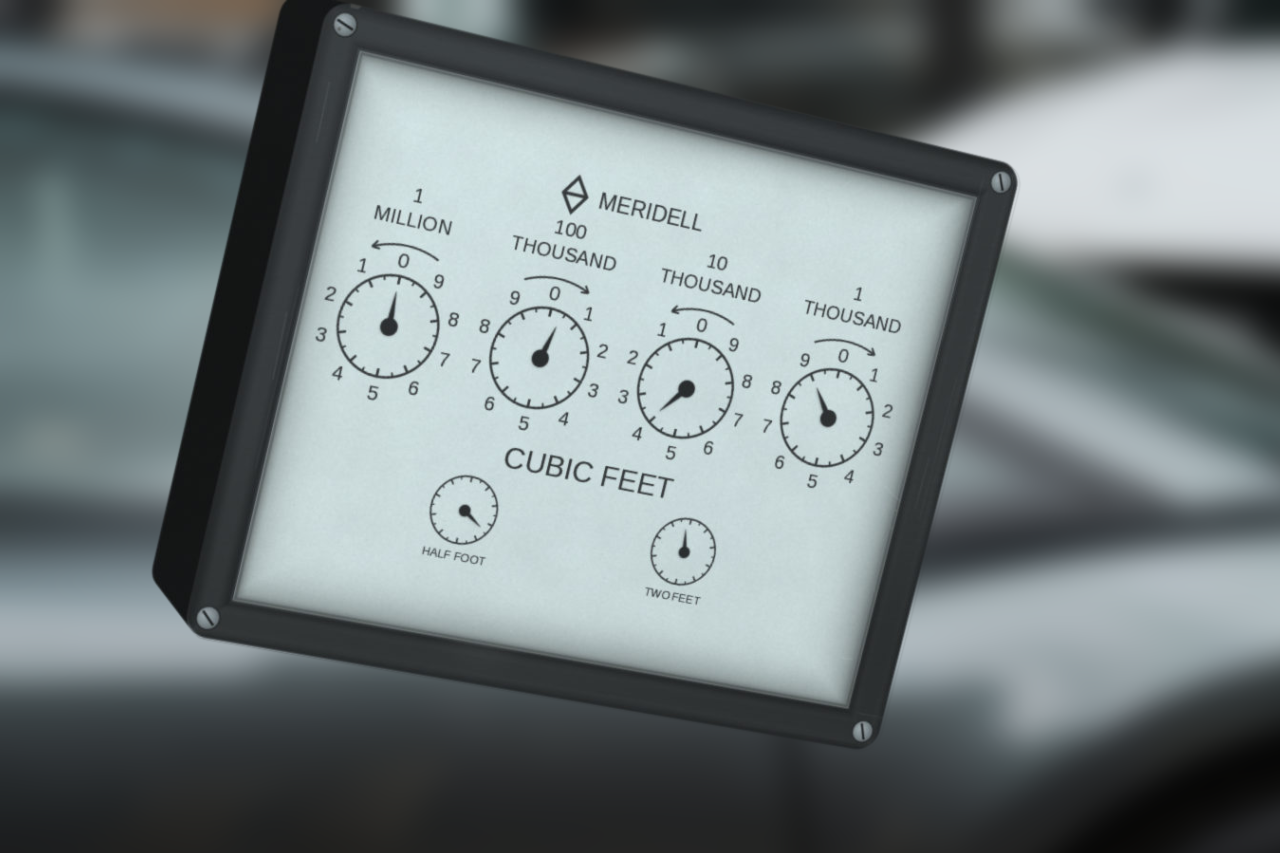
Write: 3900 ft³
